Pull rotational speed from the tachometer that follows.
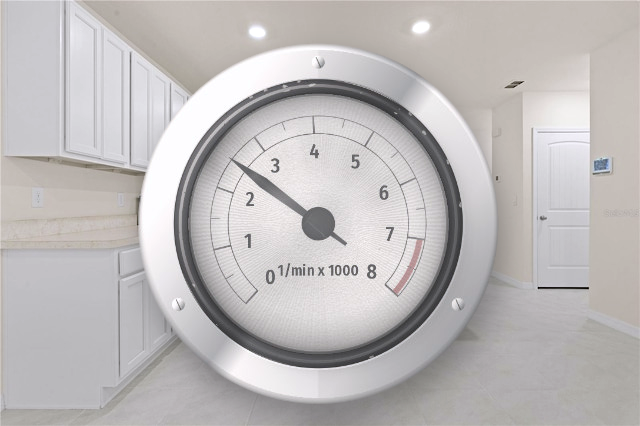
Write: 2500 rpm
